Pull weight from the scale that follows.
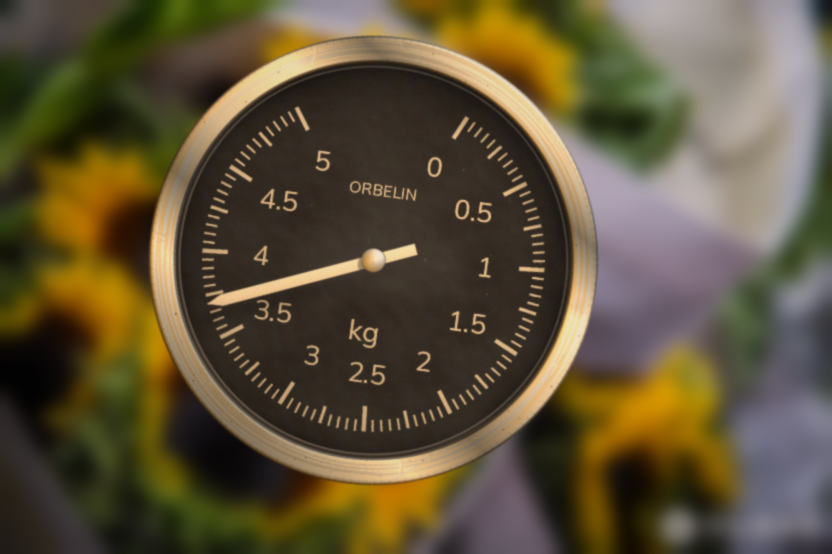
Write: 3.7 kg
